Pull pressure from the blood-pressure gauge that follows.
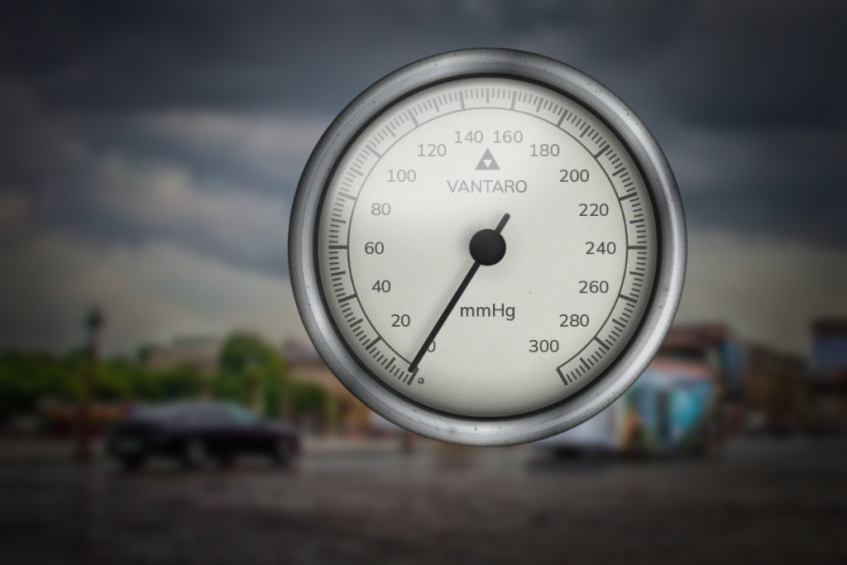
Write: 2 mmHg
